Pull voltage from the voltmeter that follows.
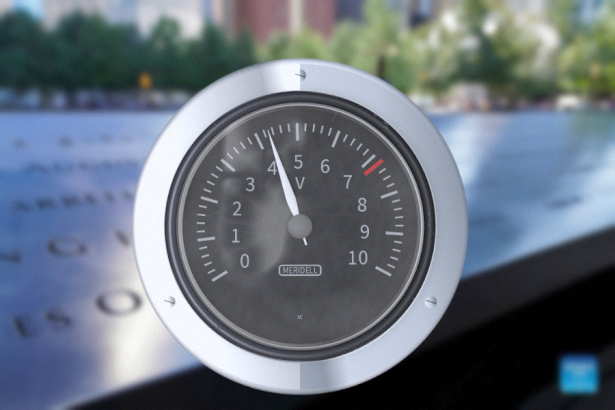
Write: 4.3 V
